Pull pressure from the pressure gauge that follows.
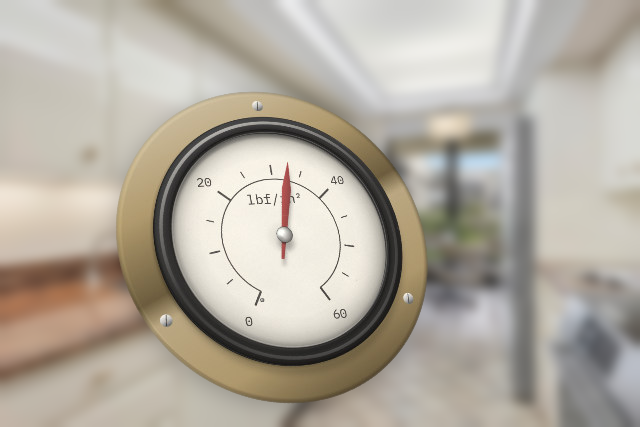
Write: 32.5 psi
